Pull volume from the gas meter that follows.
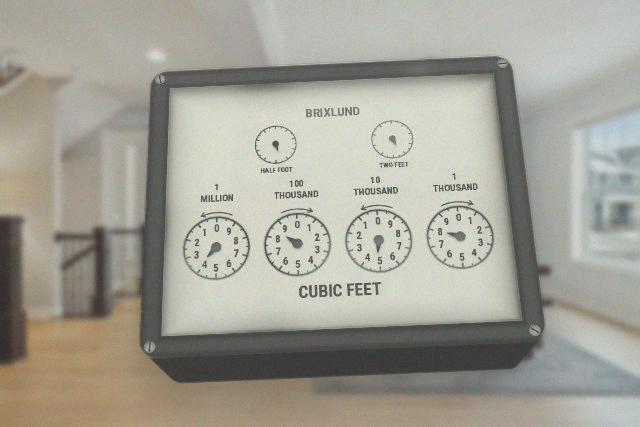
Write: 384800 ft³
